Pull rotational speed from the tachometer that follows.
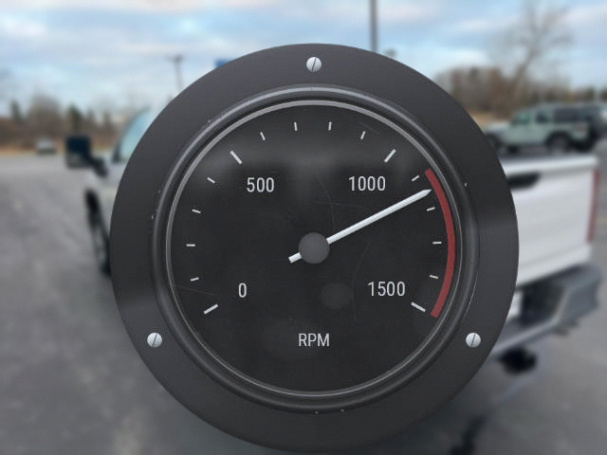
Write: 1150 rpm
